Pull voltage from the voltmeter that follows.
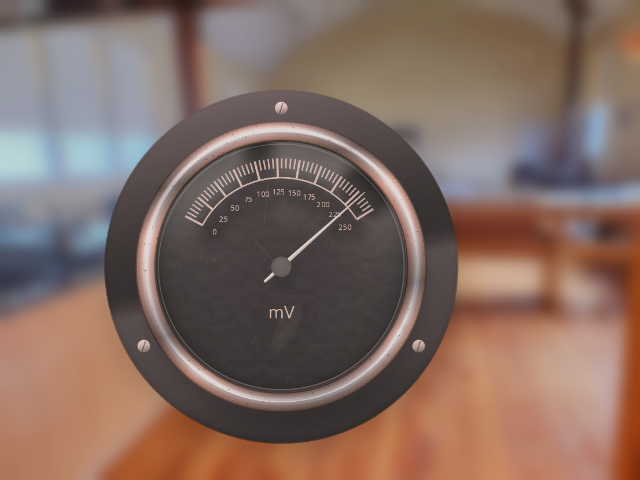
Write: 230 mV
